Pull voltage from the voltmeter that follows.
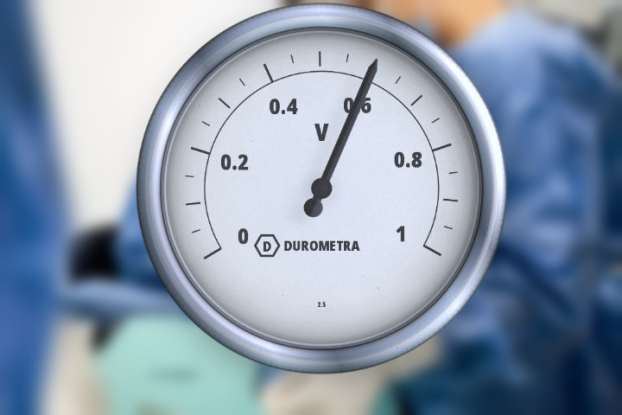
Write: 0.6 V
